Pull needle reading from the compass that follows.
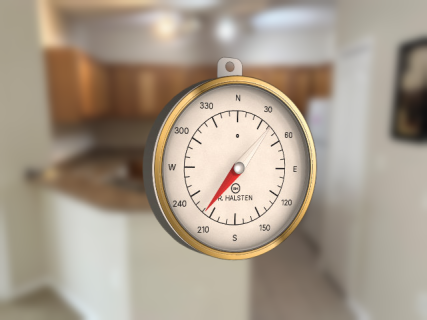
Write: 220 °
